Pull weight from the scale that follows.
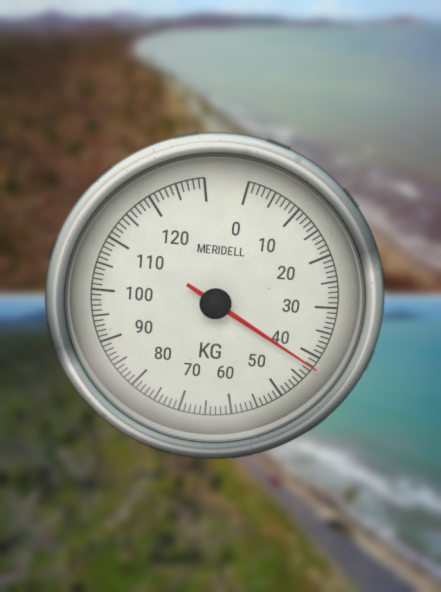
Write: 42 kg
